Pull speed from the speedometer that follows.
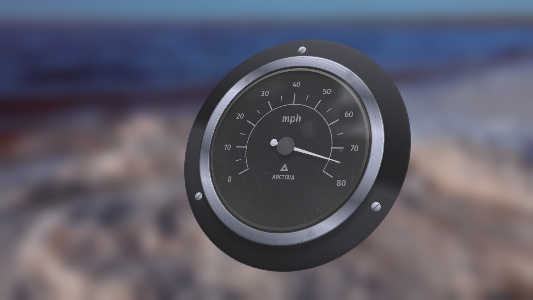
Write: 75 mph
